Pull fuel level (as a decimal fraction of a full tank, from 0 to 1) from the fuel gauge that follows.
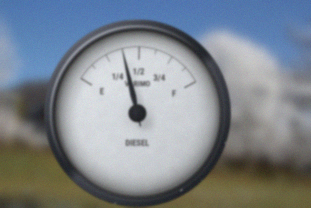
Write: 0.375
